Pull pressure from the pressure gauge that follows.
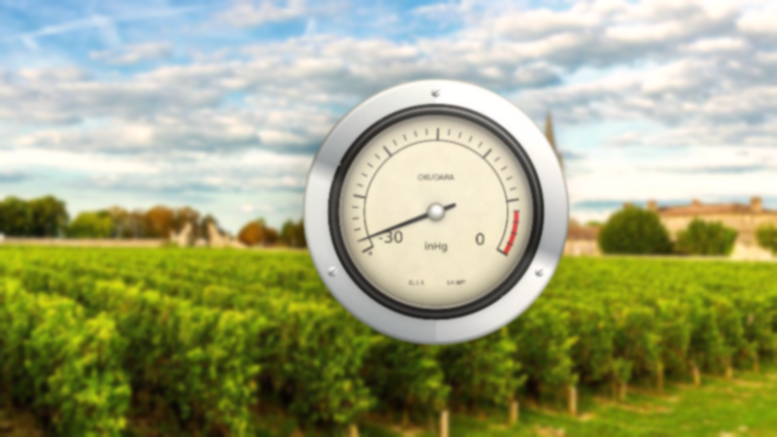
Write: -29 inHg
